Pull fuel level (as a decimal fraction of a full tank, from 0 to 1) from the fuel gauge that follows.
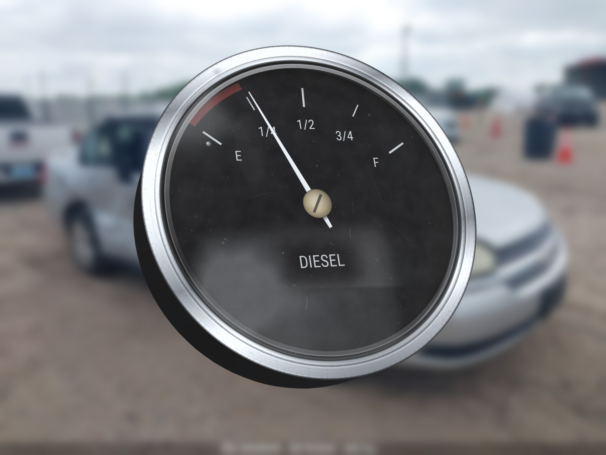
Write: 0.25
